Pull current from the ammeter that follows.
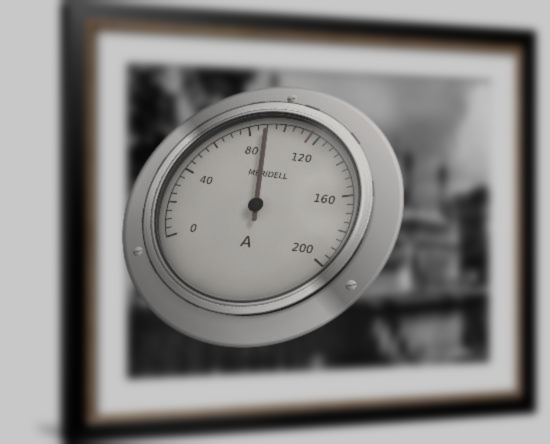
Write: 90 A
